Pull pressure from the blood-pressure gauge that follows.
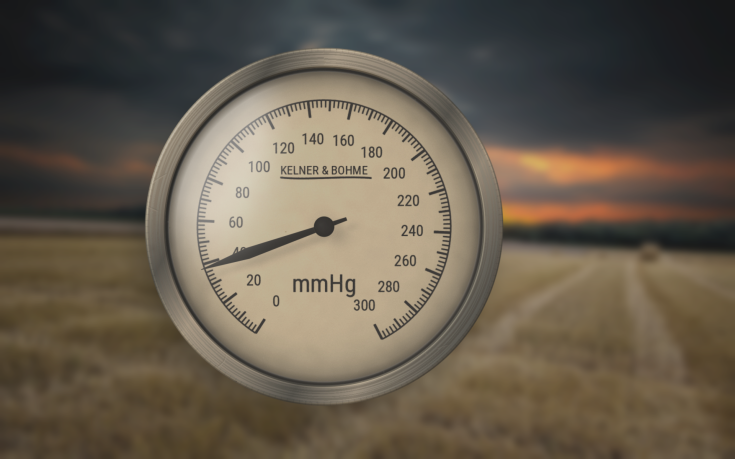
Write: 38 mmHg
